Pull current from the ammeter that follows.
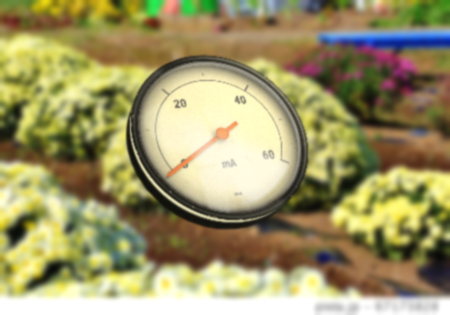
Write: 0 mA
